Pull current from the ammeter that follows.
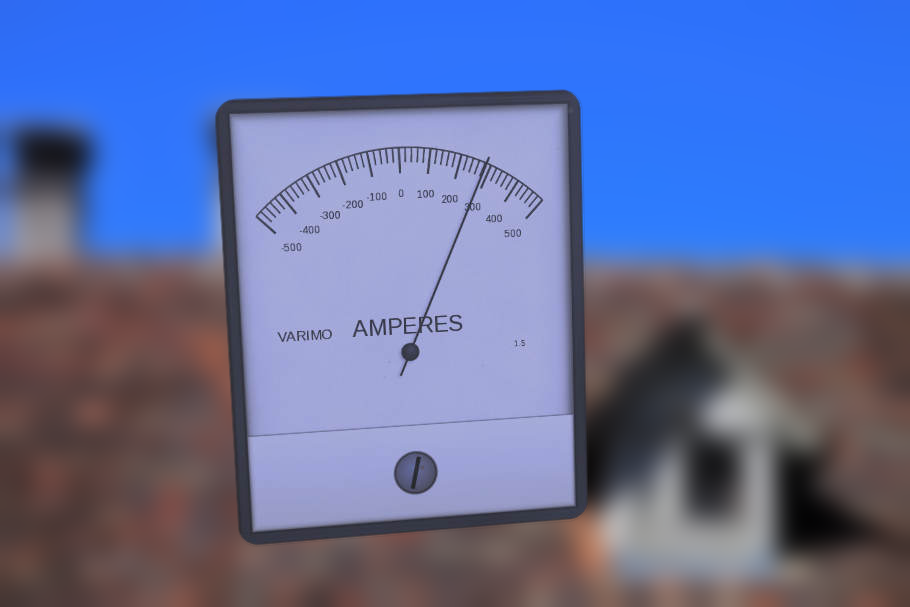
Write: 280 A
